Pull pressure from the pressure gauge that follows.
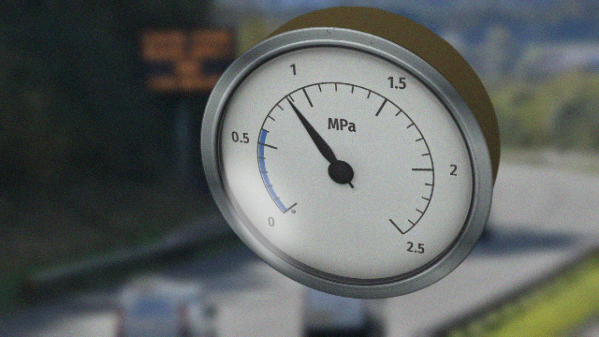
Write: 0.9 MPa
